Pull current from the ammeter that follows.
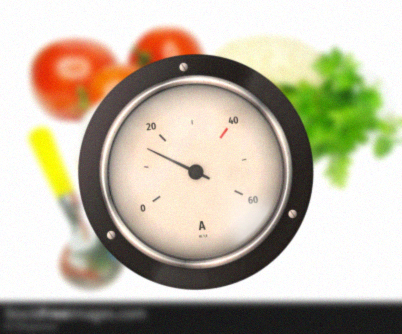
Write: 15 A
